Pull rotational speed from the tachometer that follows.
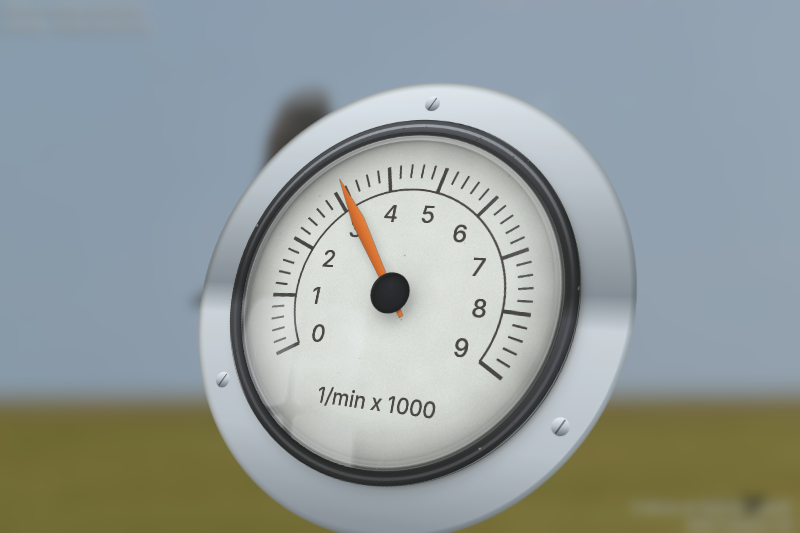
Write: 3200 rpm
